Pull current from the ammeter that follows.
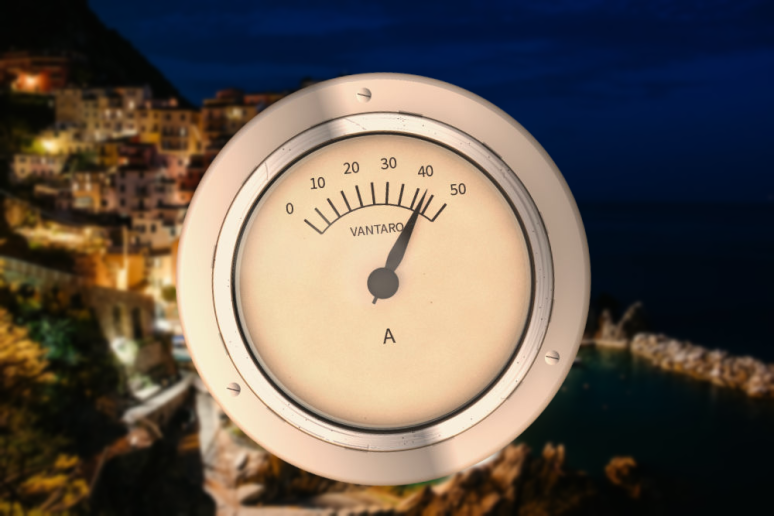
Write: 42.5 A
